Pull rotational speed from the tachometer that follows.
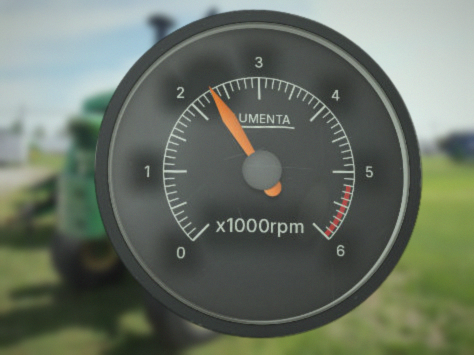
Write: 2300 rpm
